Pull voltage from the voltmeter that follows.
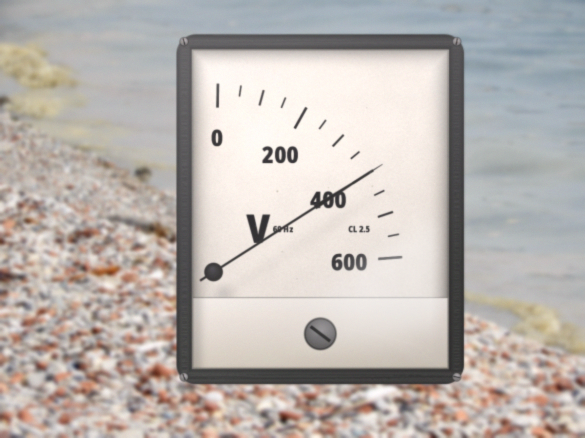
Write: 400 V
